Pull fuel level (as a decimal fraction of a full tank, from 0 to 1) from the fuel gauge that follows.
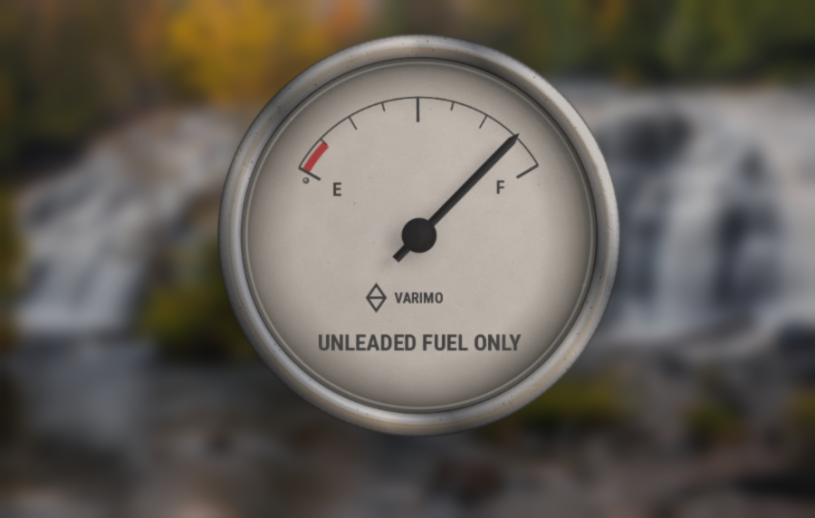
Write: 0.875
